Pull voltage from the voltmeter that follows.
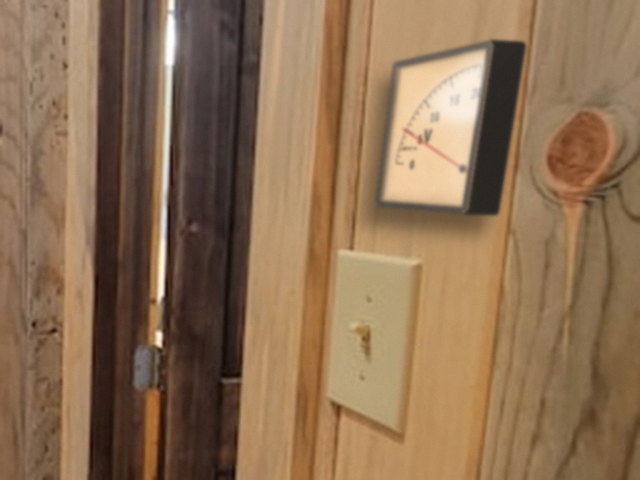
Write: 5 V
